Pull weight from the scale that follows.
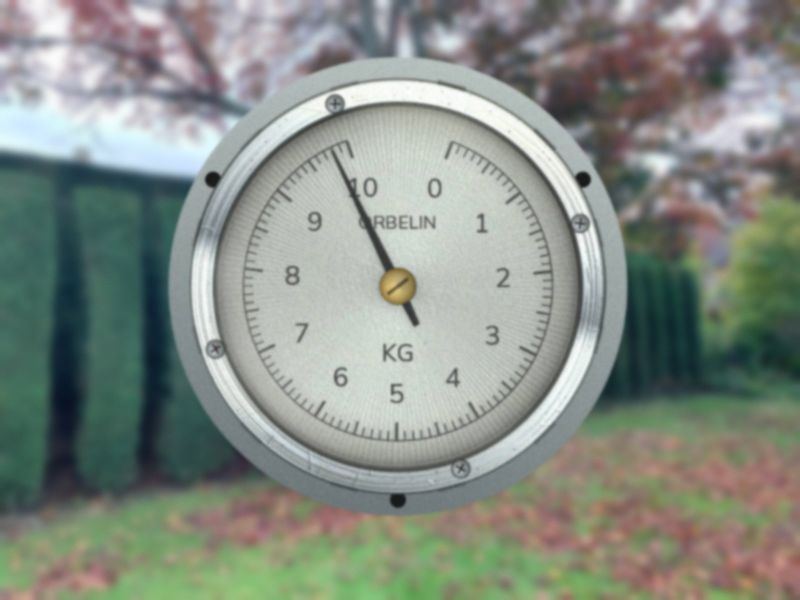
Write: 9.8 kg
